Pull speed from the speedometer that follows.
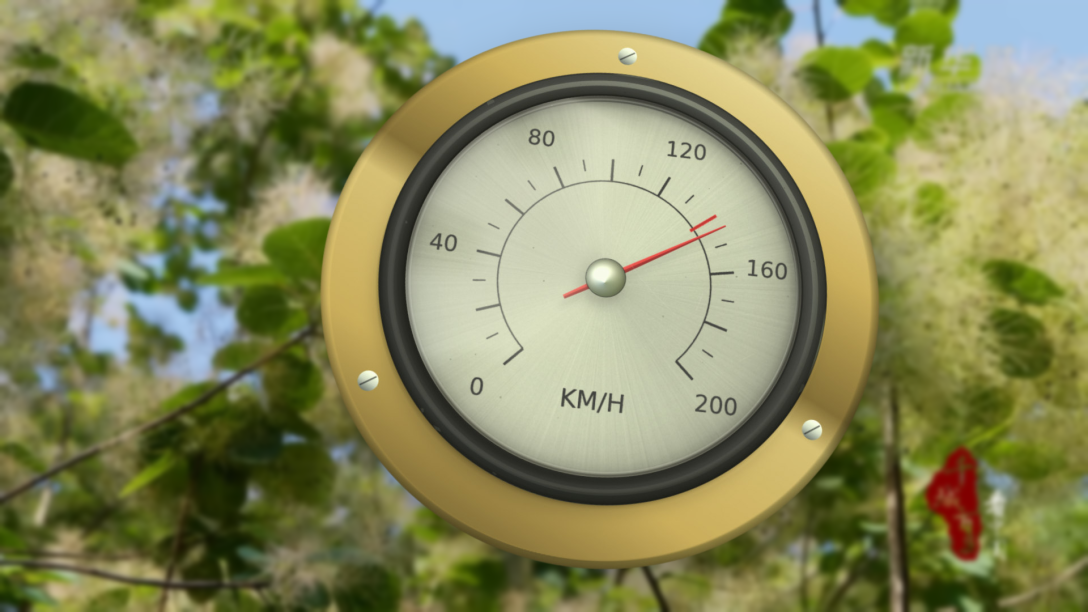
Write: 145 km/h
